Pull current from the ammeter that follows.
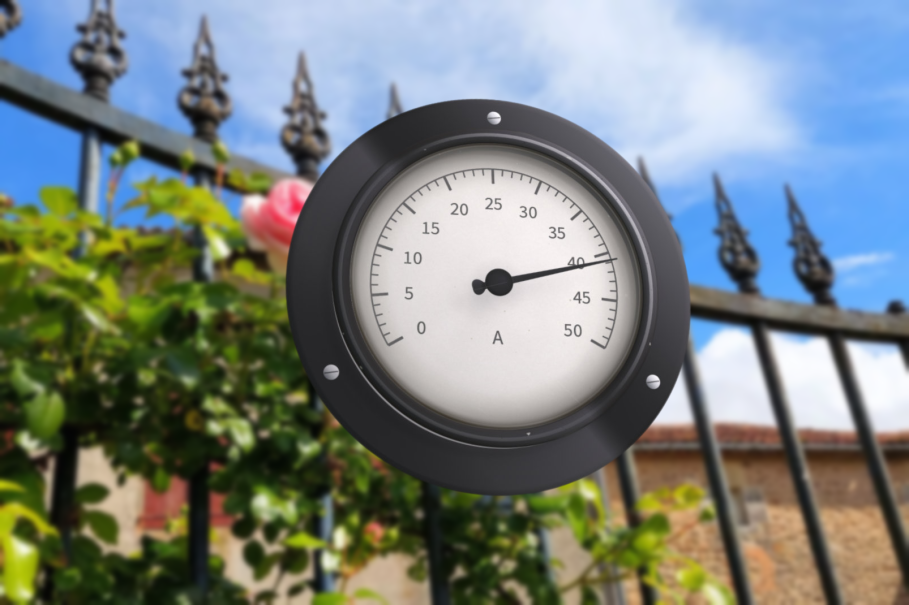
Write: 41 A
